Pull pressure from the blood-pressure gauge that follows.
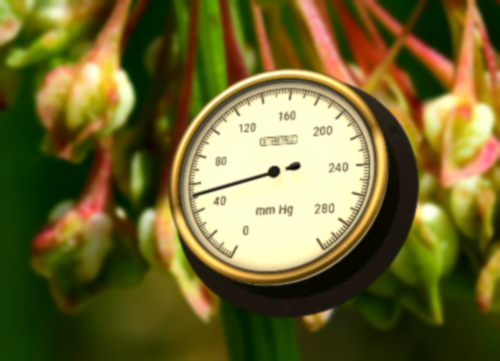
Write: 50 mmHg
